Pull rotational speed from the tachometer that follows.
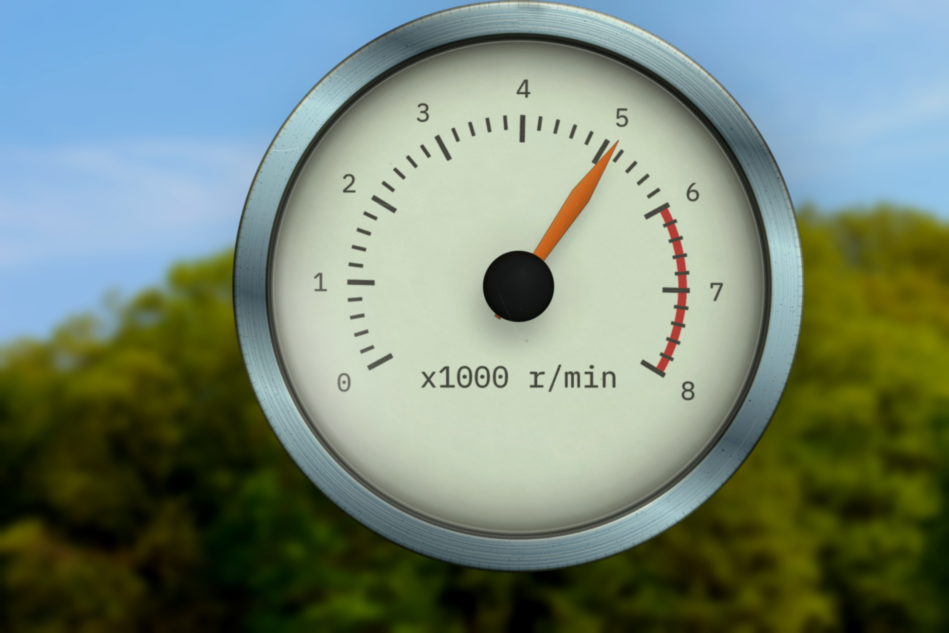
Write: 5100 rpm
